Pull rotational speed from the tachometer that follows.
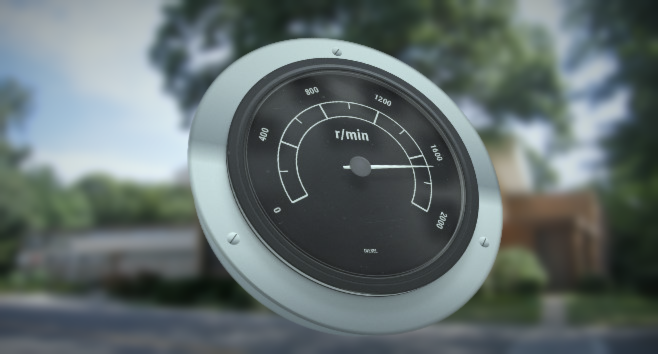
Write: 1700 rpm
